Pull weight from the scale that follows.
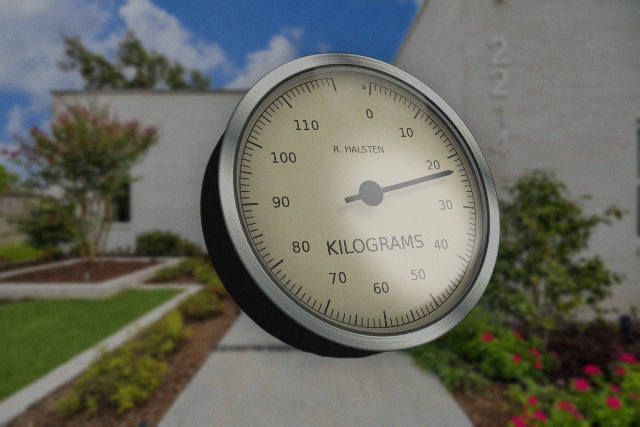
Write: 23 kg
